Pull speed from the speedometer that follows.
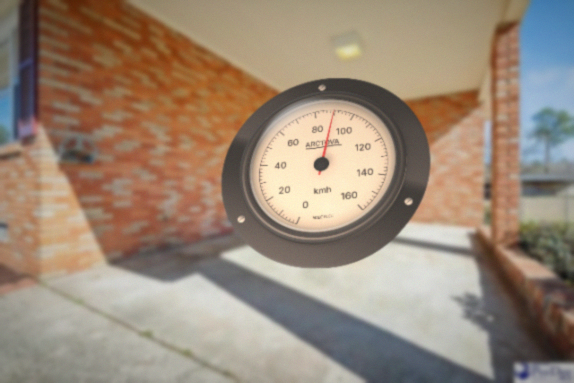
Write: 90 km/h
